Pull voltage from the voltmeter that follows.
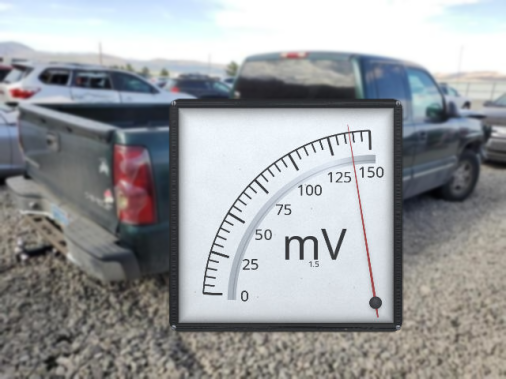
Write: 137.5 mV
